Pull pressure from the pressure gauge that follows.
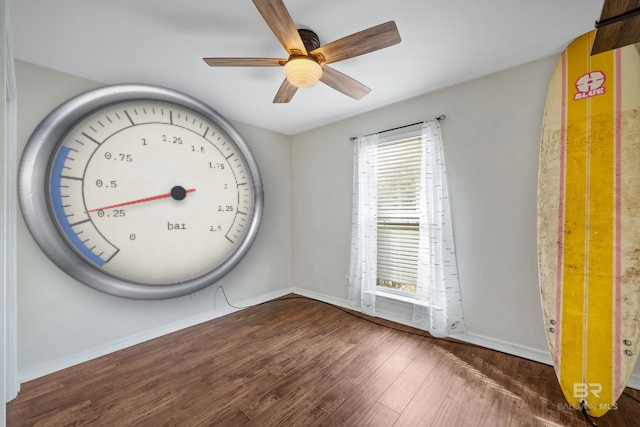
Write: 0.3 bar
